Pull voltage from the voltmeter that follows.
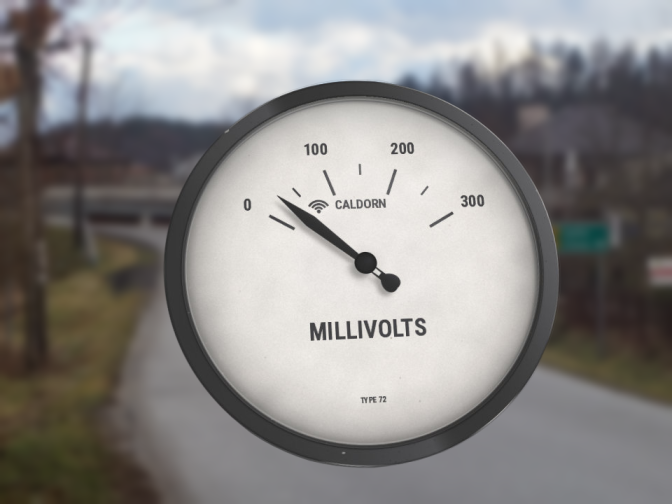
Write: 25 mV
